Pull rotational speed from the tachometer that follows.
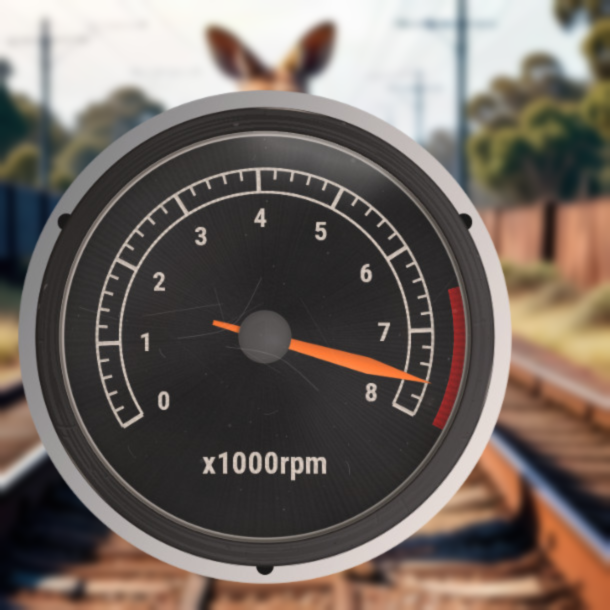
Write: 7600 rpm
